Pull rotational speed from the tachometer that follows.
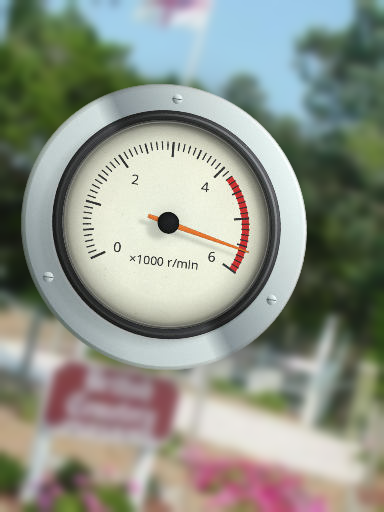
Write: 5600 rpm
